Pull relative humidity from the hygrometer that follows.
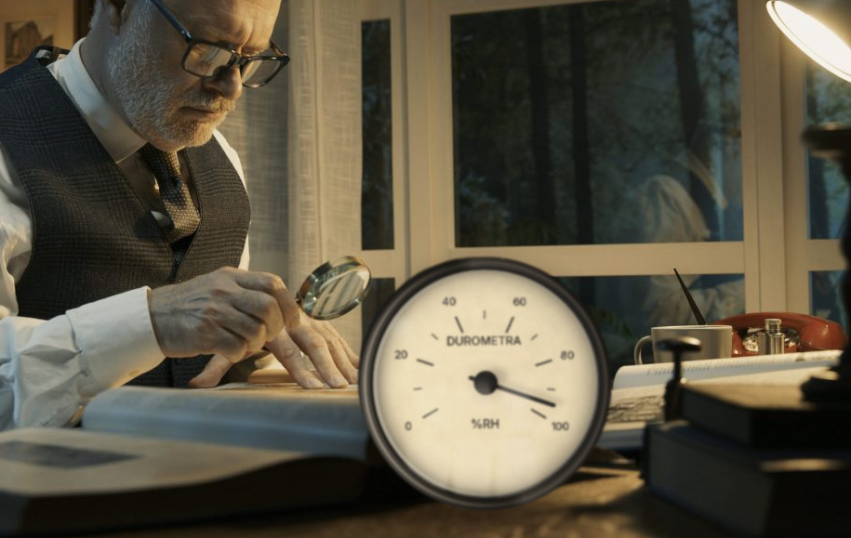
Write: 95 %
